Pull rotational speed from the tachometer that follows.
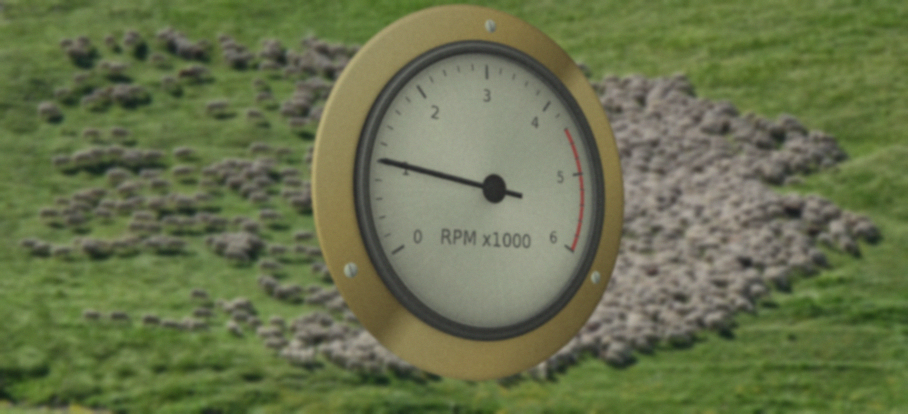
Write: 1000 rpm
